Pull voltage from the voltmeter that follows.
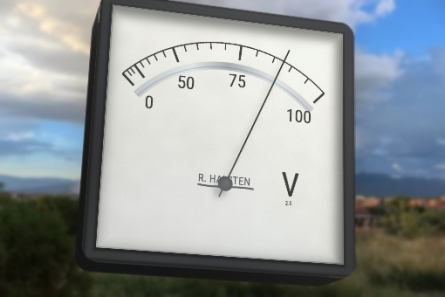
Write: 87.5 V
